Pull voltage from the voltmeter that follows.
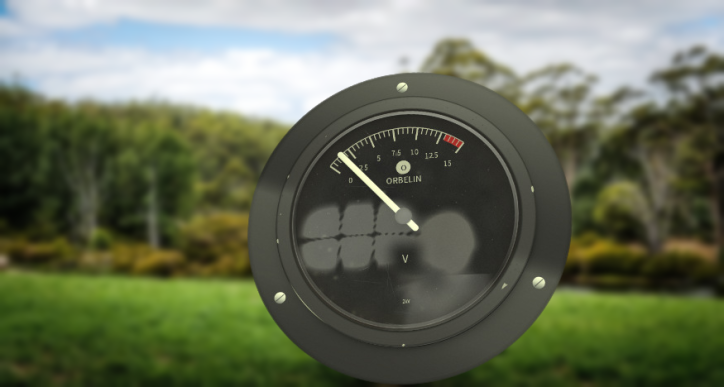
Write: 1.5 V
